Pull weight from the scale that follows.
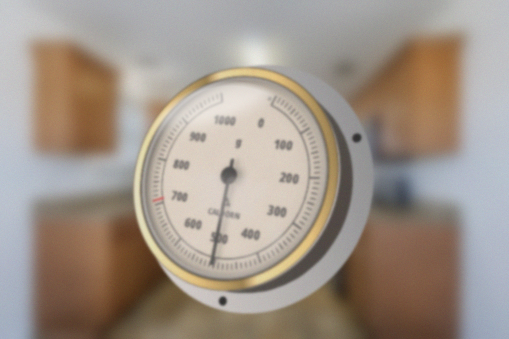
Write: 500 g
